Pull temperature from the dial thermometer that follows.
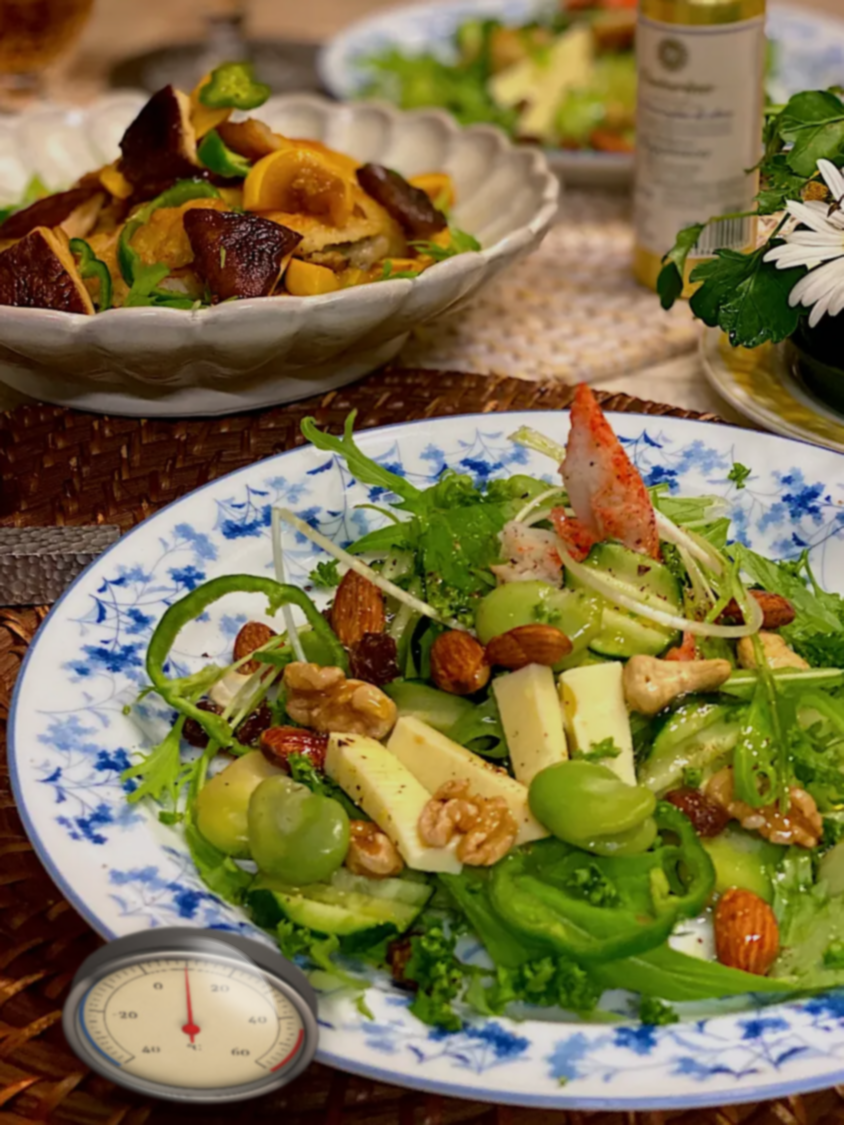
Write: 10 °C
